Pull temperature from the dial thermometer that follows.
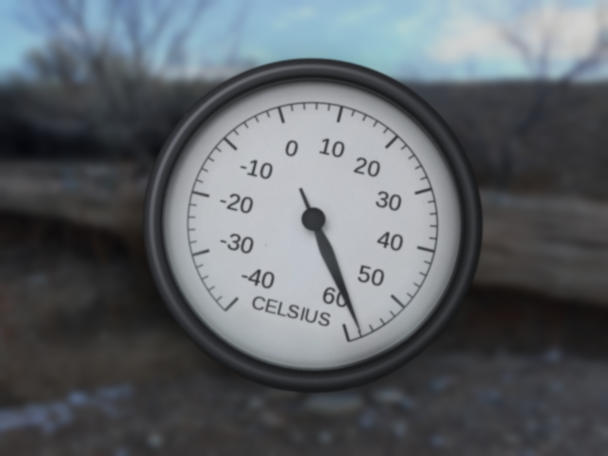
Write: 58 °C
